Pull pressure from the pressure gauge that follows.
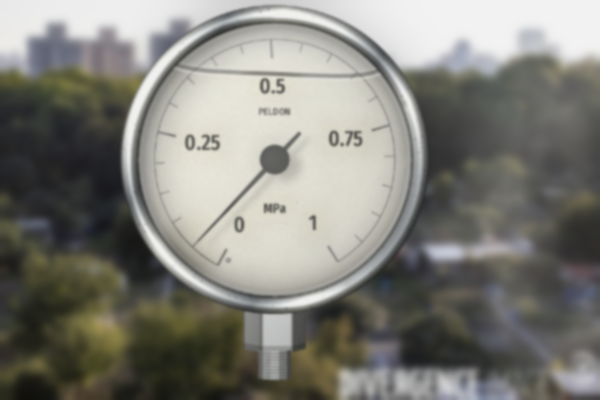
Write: 0.05 MPa
